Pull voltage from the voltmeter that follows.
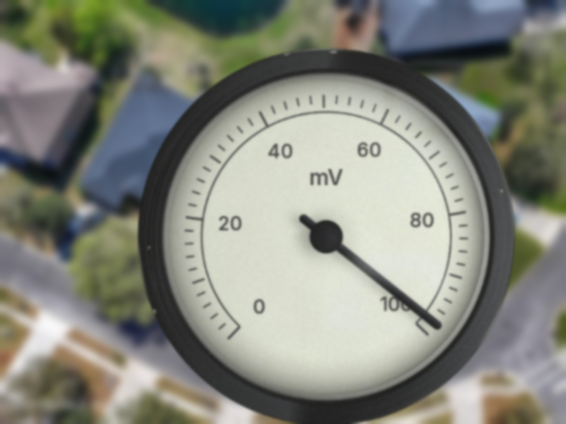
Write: 98 mV
